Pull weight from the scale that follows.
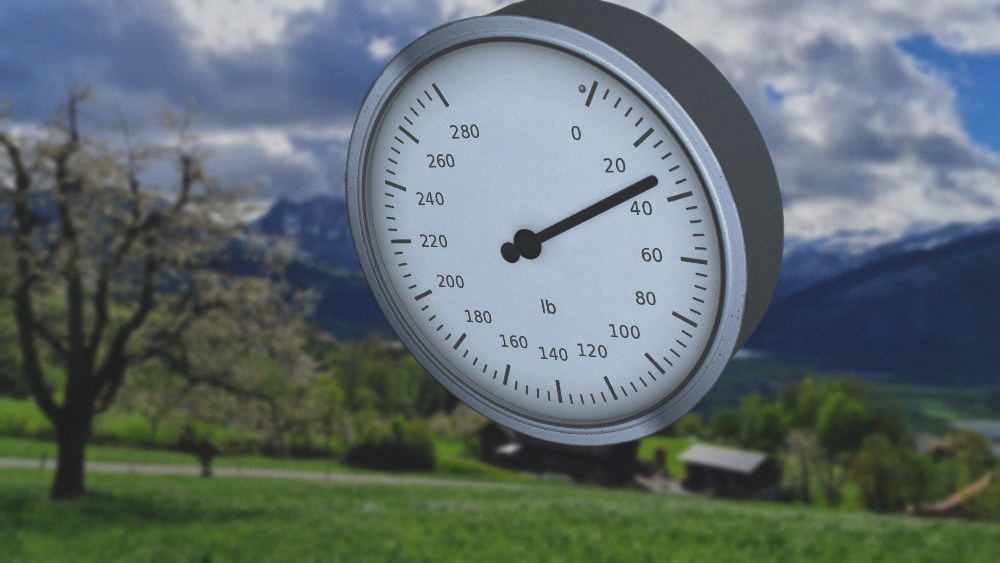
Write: 32 lb
